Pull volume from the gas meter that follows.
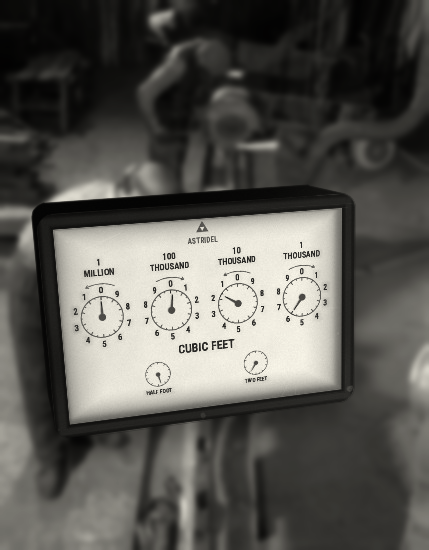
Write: 1600 ft³
